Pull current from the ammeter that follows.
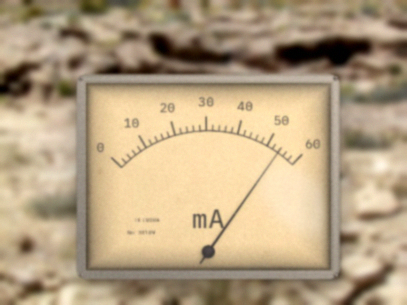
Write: 54 mA
